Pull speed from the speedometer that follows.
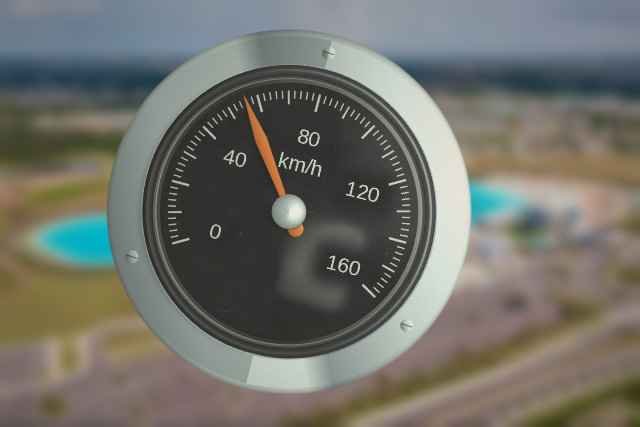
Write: 56 km/h
